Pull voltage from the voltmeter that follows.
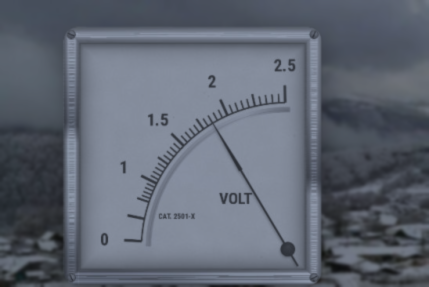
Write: 1.85 V
